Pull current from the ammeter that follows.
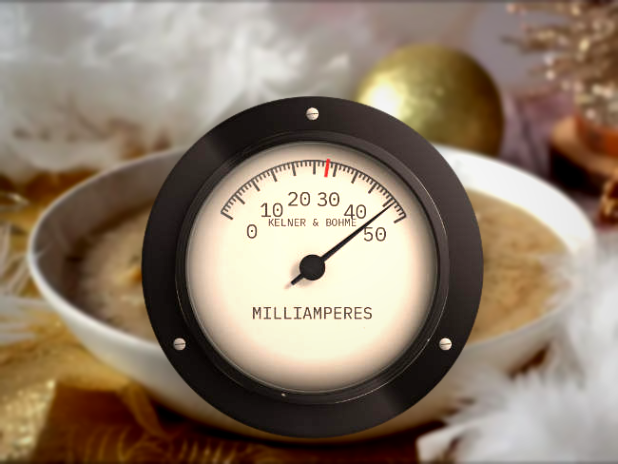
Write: 46 mA
